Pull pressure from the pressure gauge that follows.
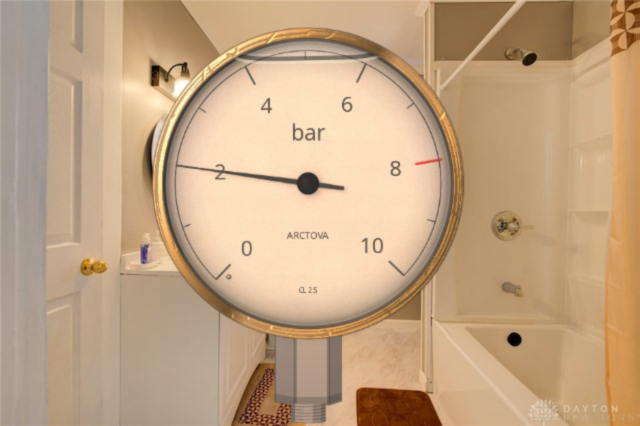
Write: 2 bar
